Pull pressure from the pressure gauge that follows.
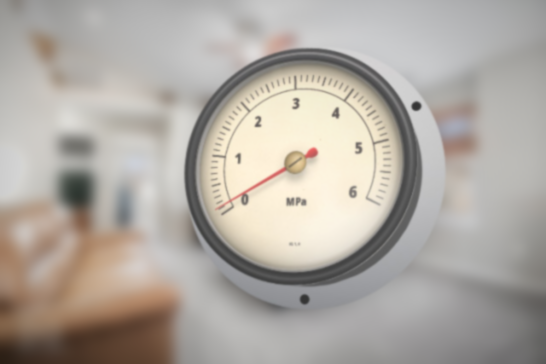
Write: 0.1 MPa
